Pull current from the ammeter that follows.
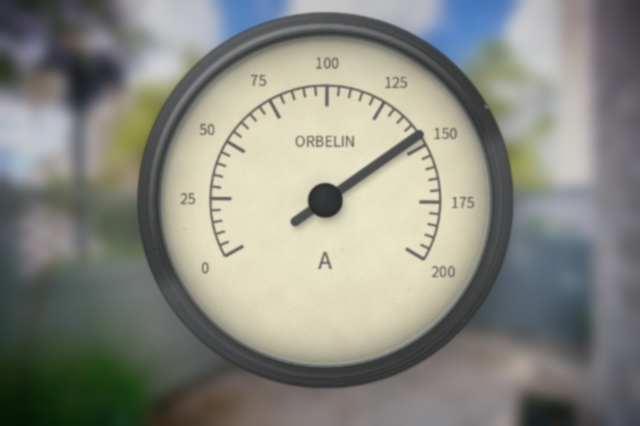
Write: 145 A
